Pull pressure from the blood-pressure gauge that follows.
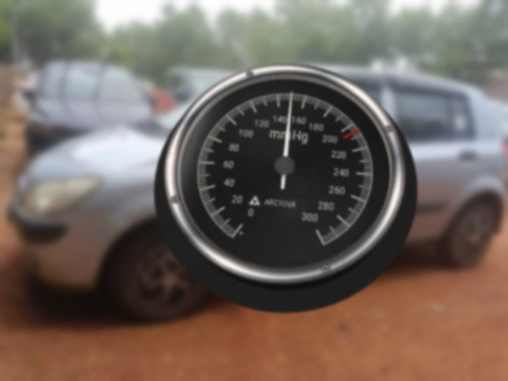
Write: 150 mmHg
